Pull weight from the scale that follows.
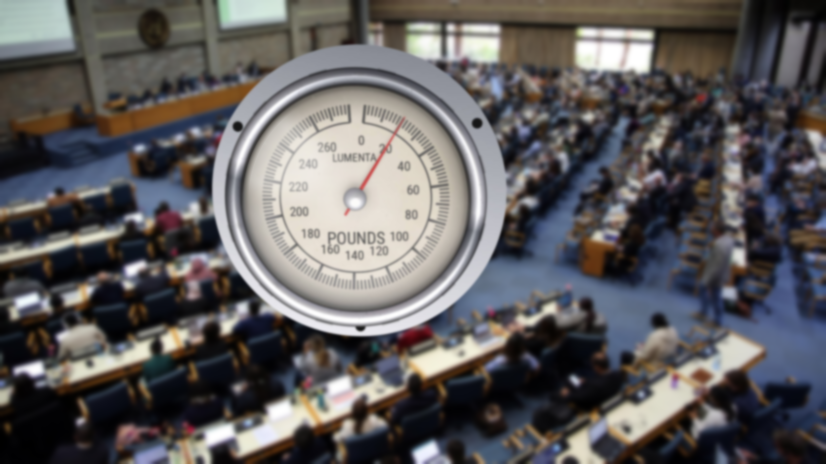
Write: 20 lb
